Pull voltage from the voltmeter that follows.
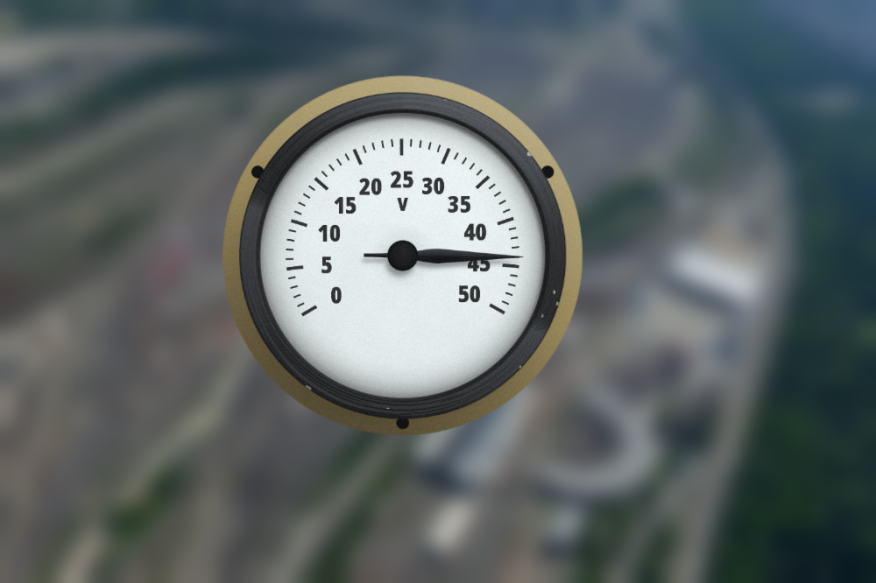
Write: 44 V
